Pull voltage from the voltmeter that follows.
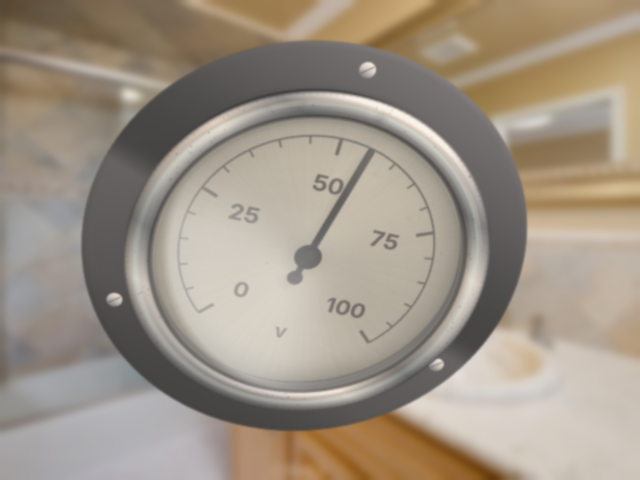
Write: 55 V
